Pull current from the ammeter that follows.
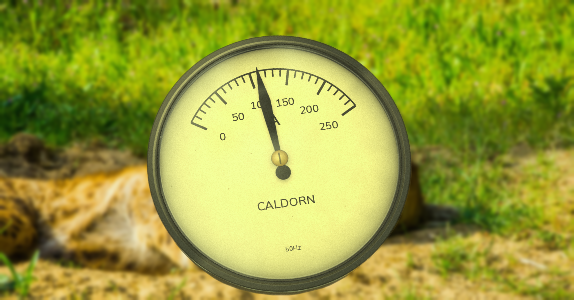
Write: 110 A
